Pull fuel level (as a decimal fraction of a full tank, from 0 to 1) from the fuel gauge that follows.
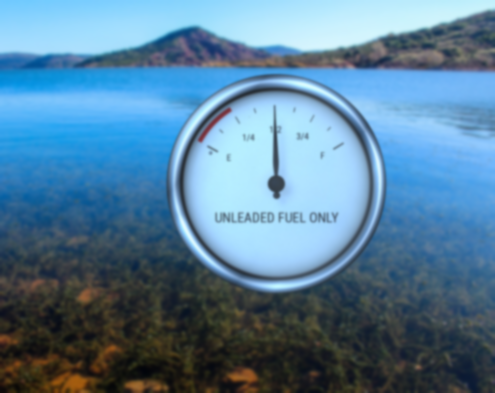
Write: 0.5
